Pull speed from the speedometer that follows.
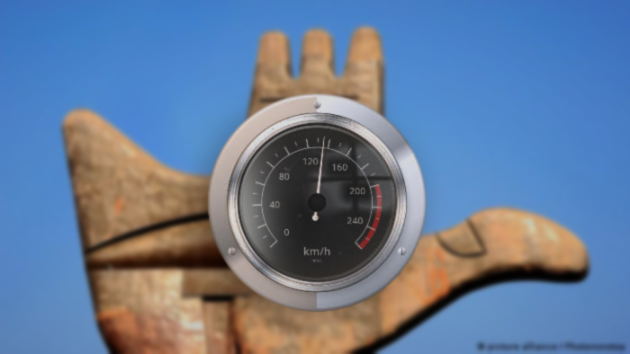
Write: 135 km/h
